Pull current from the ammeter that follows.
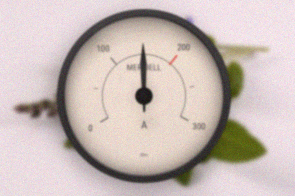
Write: 150 A
